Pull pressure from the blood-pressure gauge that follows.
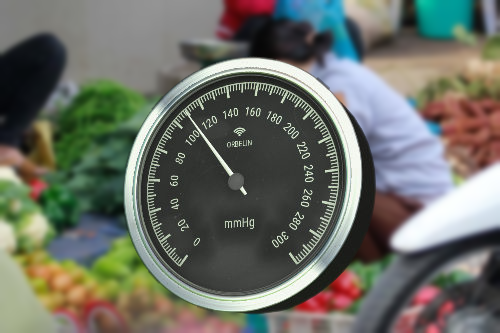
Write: 110 mmHg
